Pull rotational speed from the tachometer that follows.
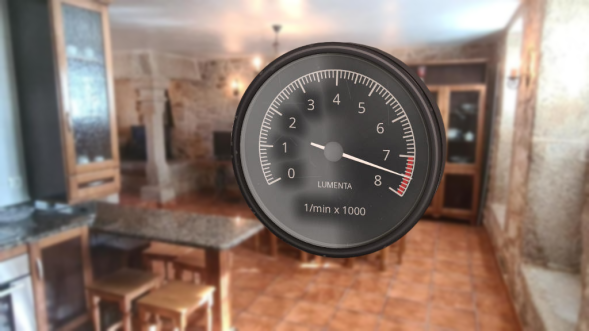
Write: 7500 rpm
